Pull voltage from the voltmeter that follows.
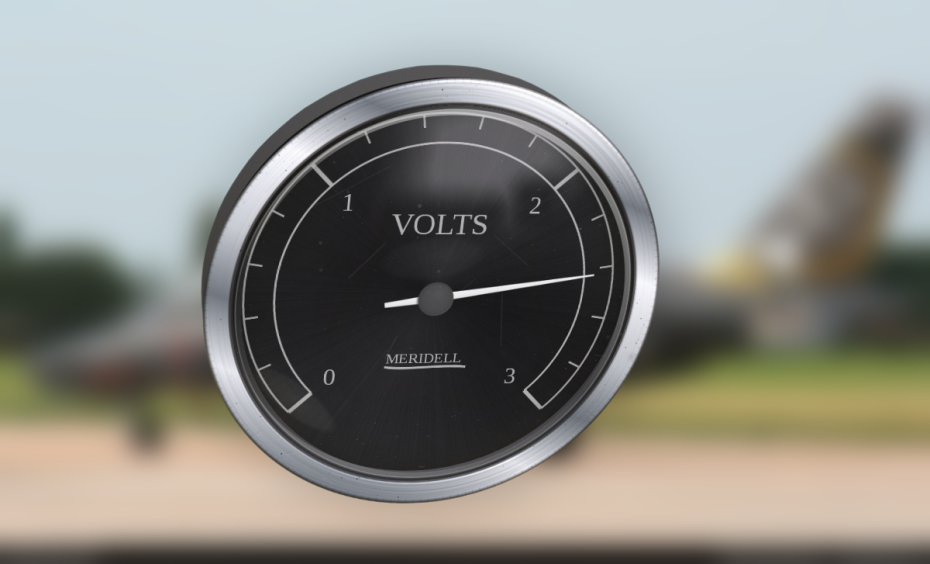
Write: 2.4 V
